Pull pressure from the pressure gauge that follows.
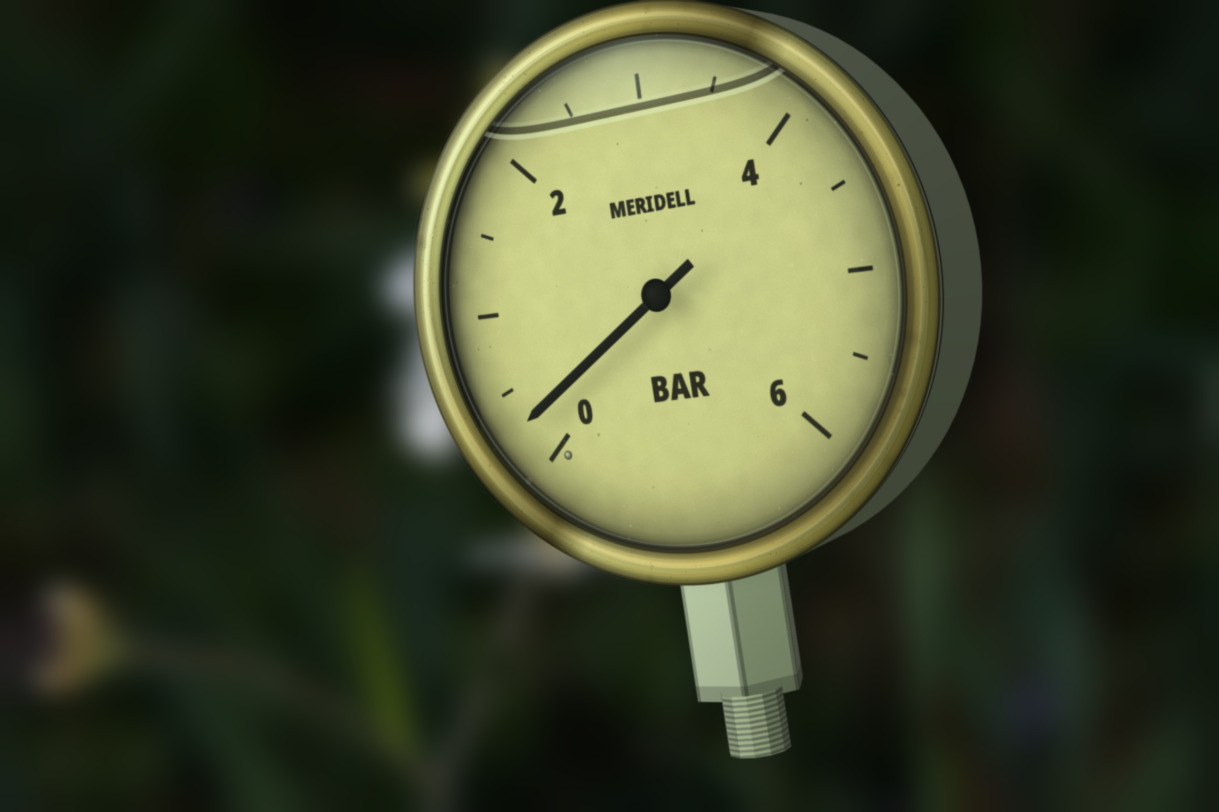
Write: 0.25 bar
